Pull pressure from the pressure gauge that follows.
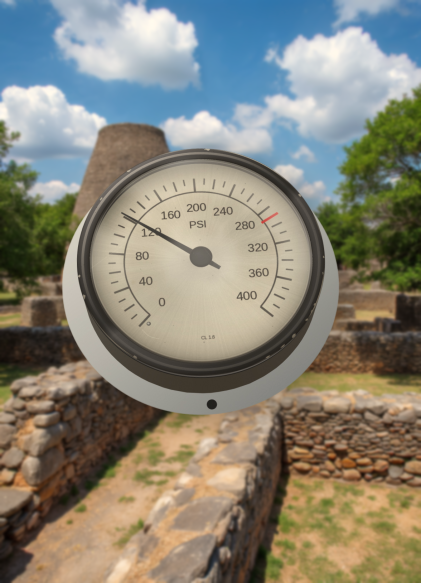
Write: 120 psi
